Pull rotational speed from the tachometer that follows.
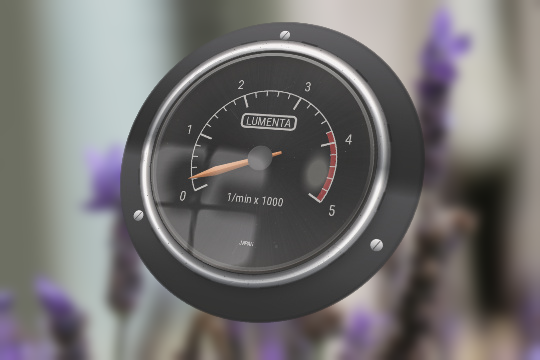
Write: 200 rpm
